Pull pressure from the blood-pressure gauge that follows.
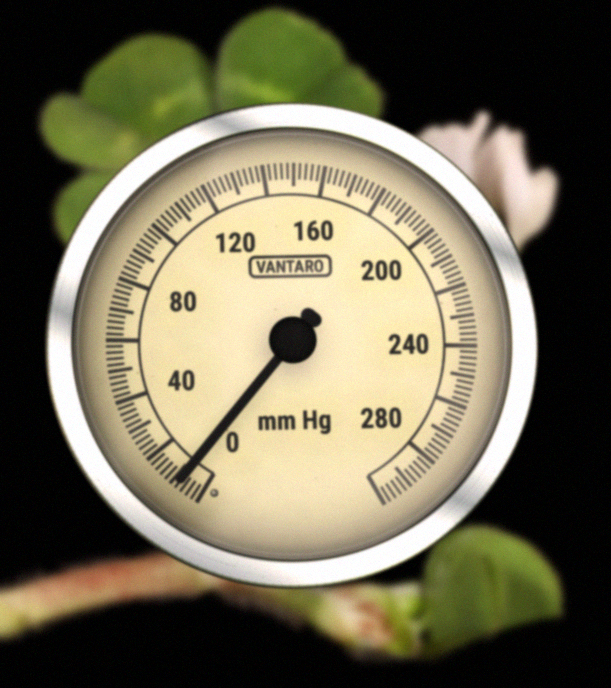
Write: 8 mmHg
